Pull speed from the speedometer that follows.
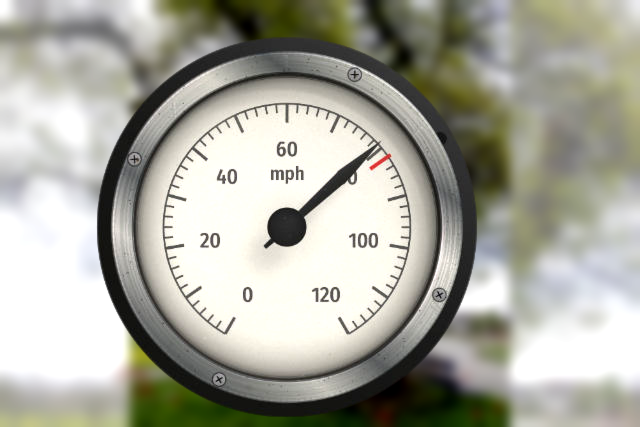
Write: 79 mph
